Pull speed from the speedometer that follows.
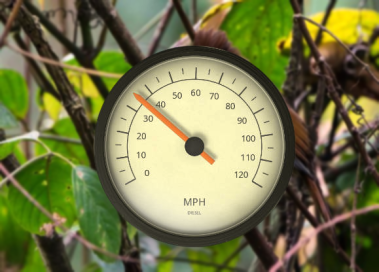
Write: 35 mph
